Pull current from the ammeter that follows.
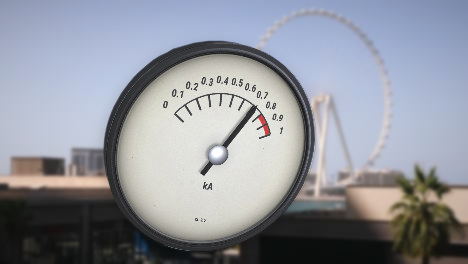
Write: 0.7 kA
